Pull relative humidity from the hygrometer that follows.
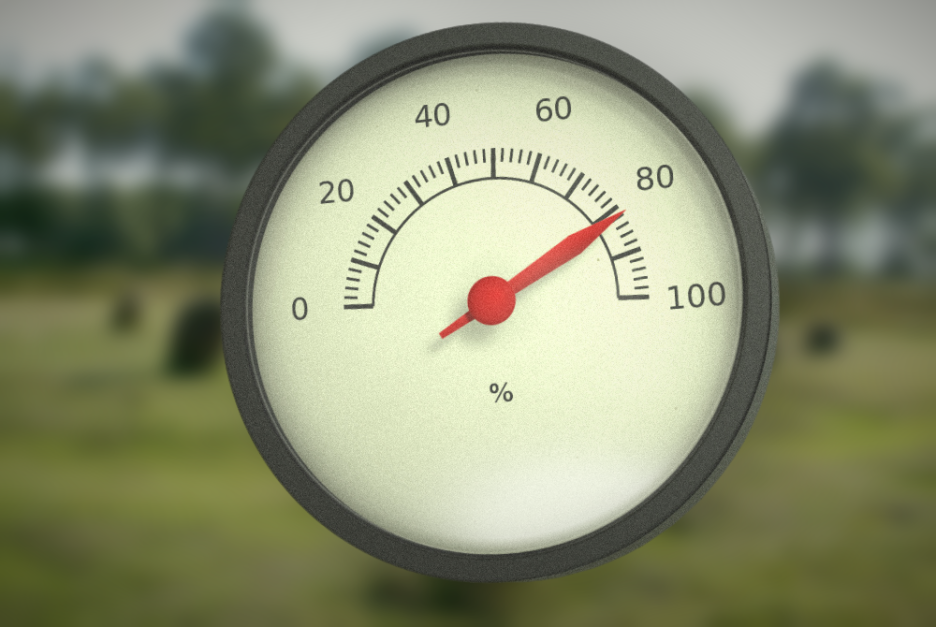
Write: 82 %
